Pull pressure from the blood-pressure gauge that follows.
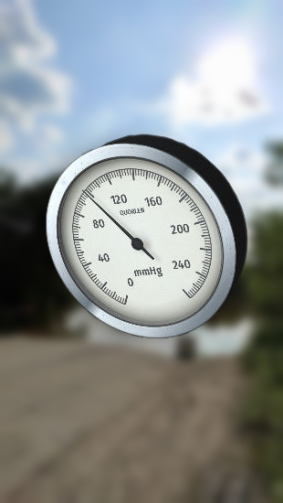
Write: 100 mmHg
